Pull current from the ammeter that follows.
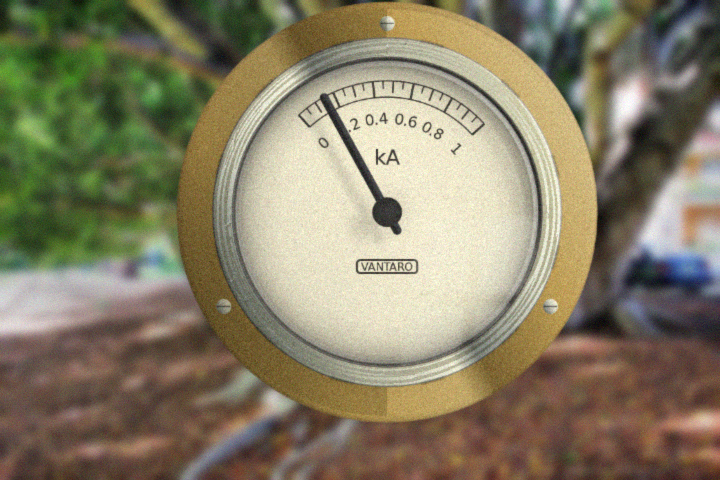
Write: 0.15 kA
